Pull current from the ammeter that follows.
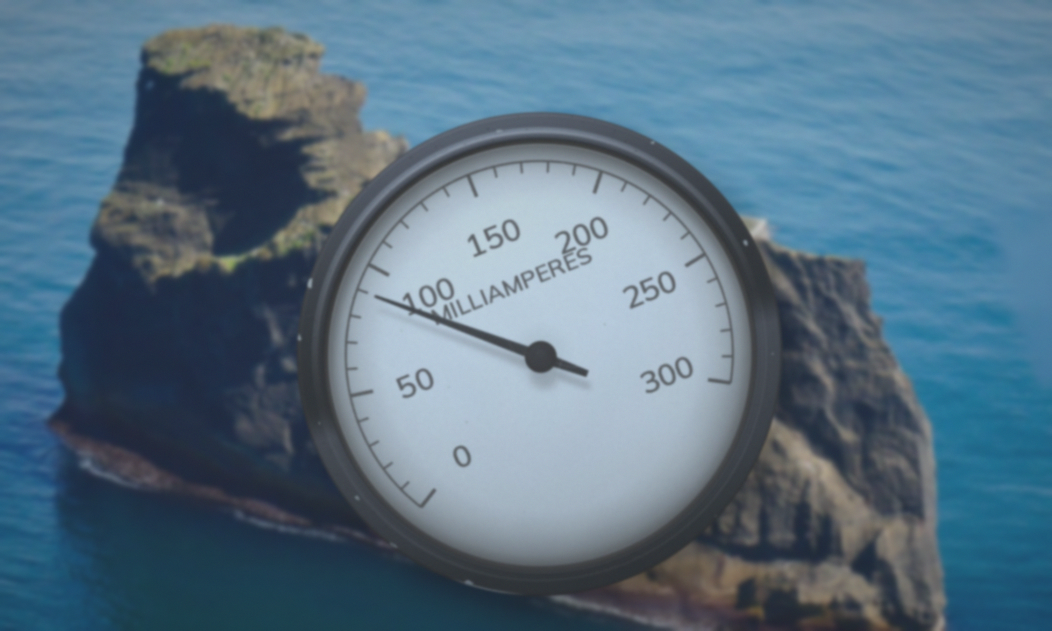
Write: 90 mA
